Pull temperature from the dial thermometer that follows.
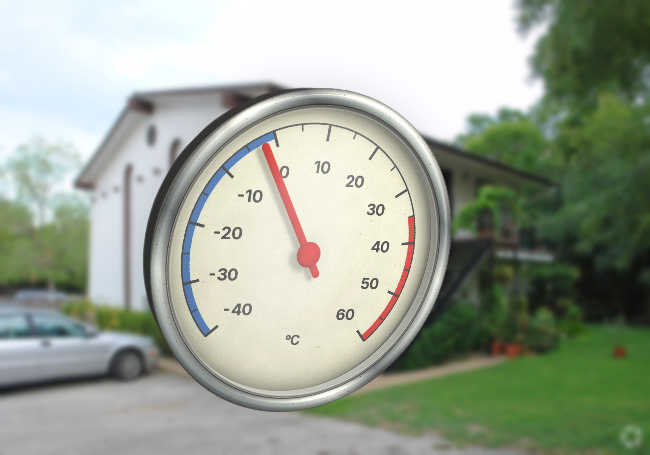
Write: -2.5 °C
